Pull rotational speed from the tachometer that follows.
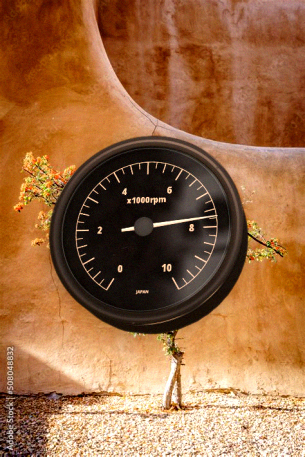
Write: 7750 rpm
